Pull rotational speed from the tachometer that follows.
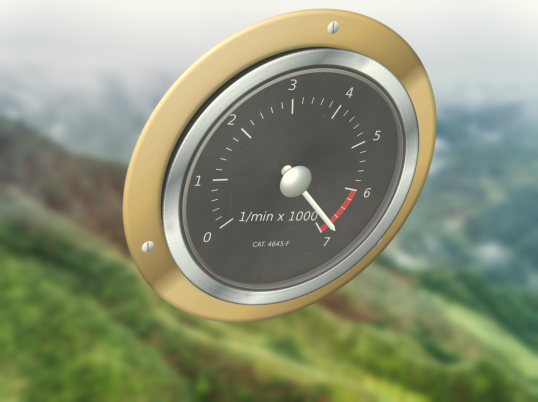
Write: 6800 rpm
